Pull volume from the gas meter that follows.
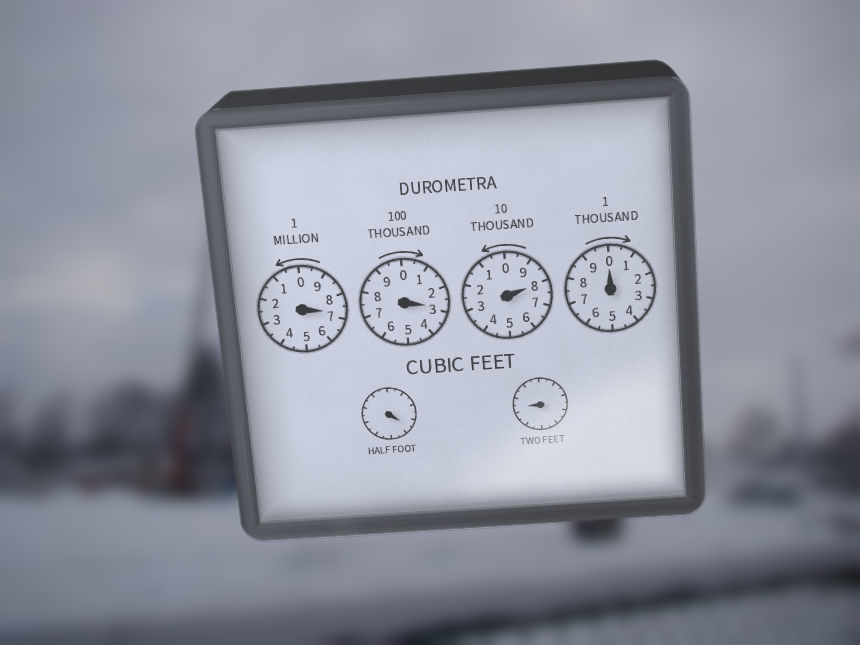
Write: 728000 ft³
